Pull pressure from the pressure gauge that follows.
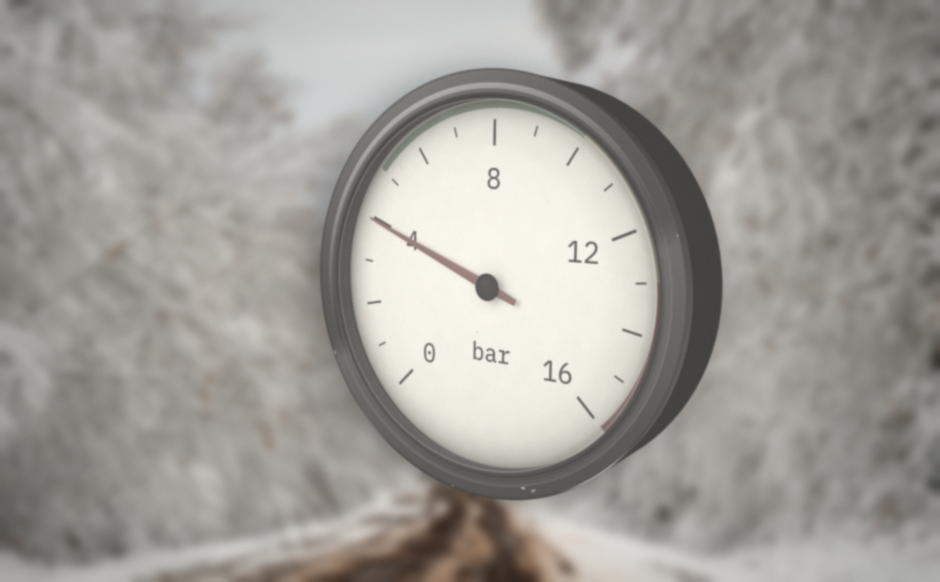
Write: 4 bar
